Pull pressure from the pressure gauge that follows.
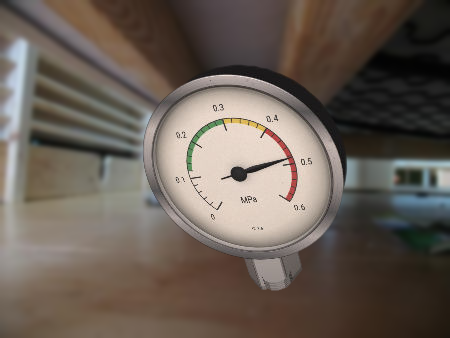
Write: 0.48 MPa
